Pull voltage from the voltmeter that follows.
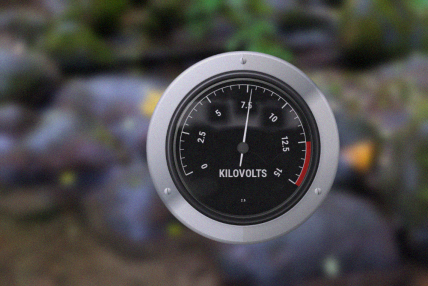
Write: 7.75 kV
